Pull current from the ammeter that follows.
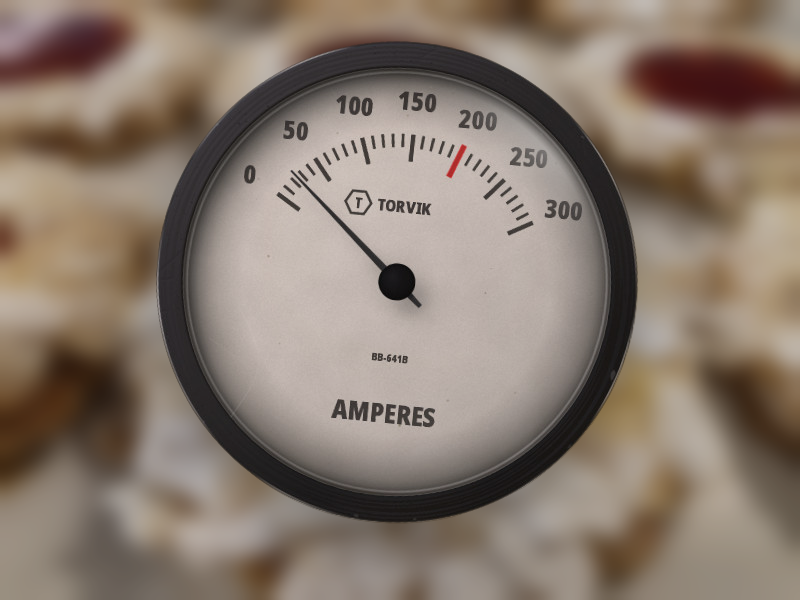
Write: 25 A
